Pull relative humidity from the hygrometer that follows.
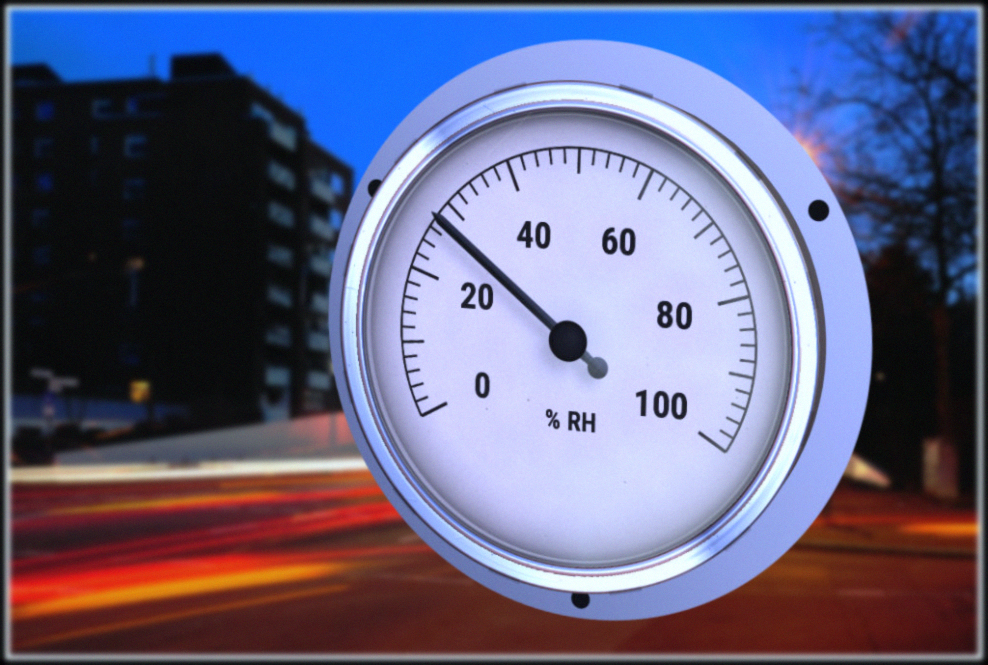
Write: 28 %
